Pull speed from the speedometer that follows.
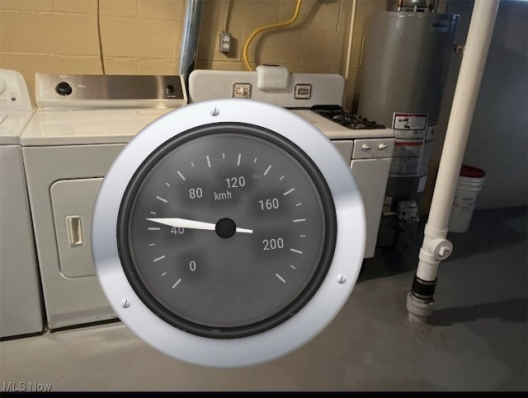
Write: 45 km/h
